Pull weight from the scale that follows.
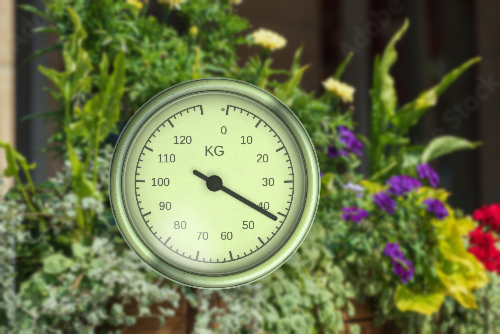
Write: 42 kg
